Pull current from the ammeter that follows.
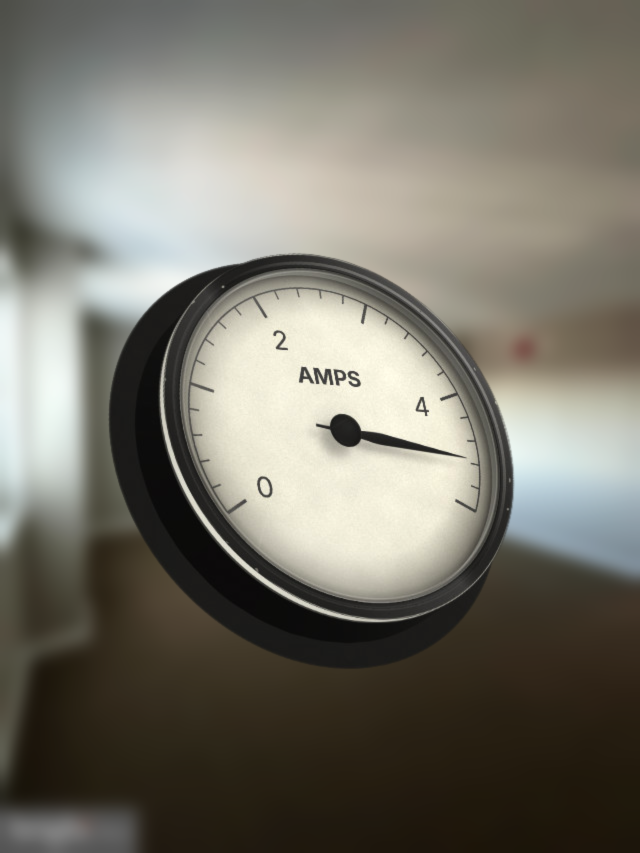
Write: 4.6 A
